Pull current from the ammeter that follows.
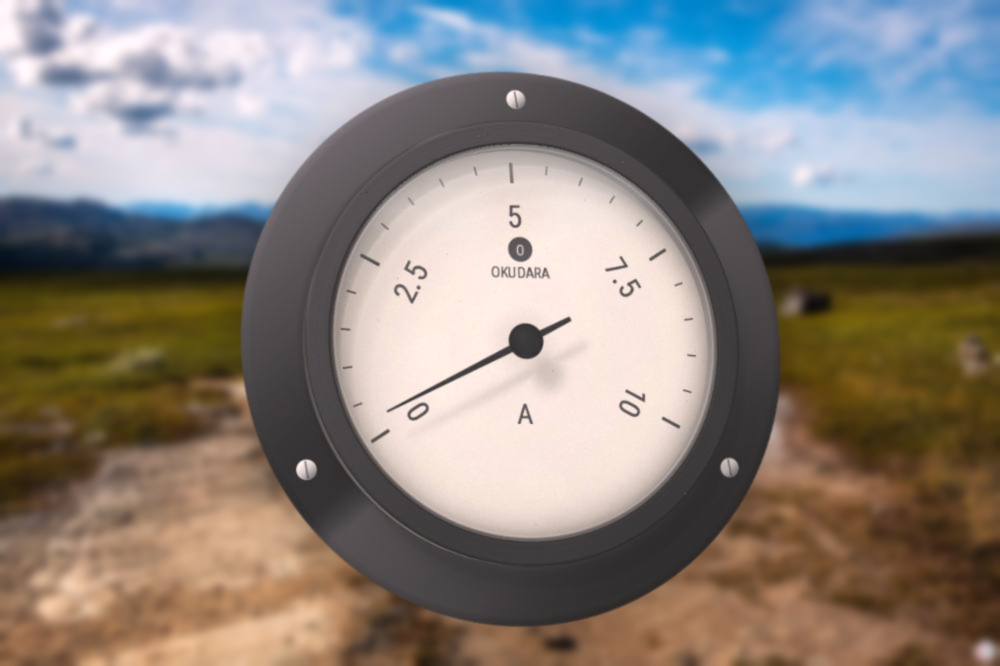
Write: 0.25 A
